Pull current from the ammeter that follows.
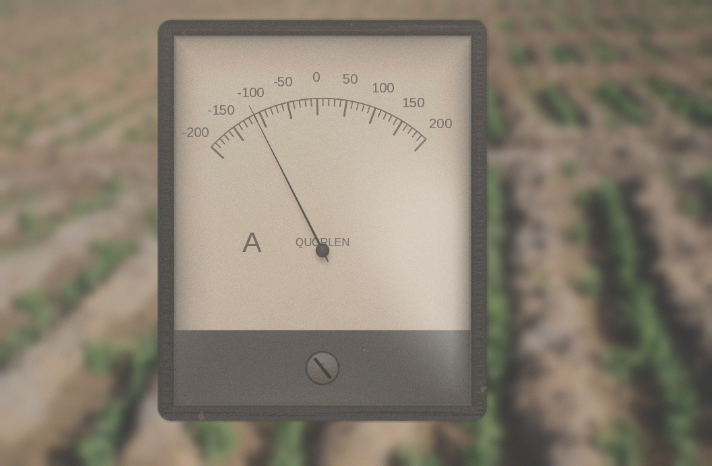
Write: -110 A
